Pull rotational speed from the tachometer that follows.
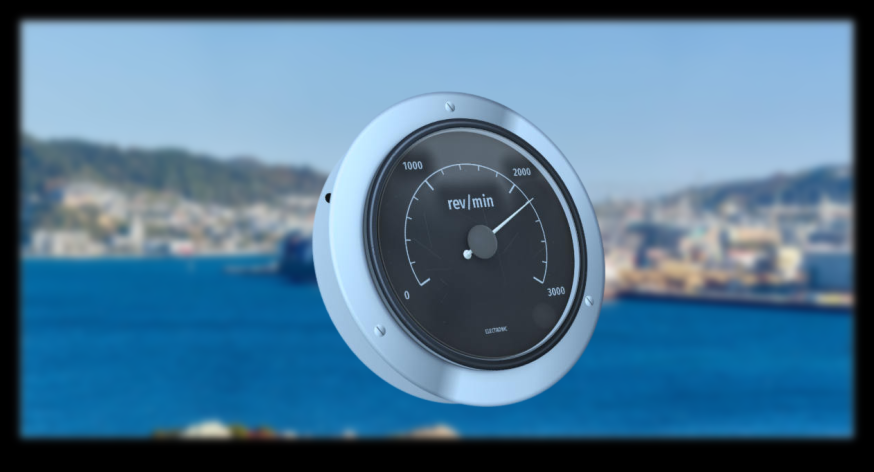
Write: 2200 rpm
